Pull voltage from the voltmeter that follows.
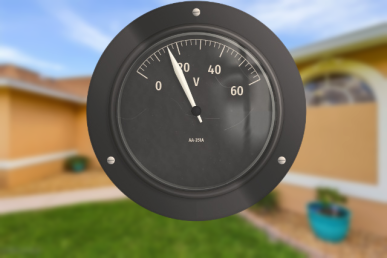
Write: 16 V
